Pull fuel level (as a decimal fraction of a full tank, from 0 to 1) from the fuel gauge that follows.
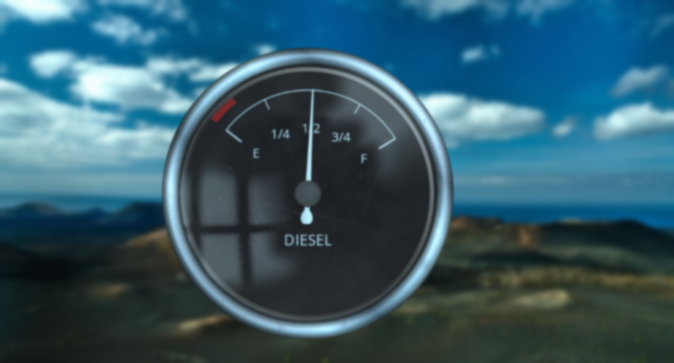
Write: 0.5
